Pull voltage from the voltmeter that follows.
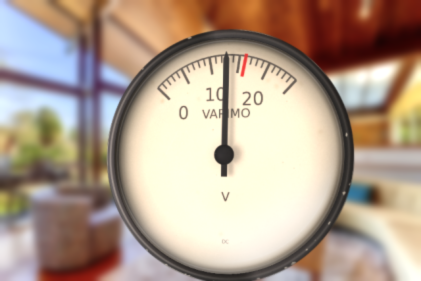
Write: 13 V
